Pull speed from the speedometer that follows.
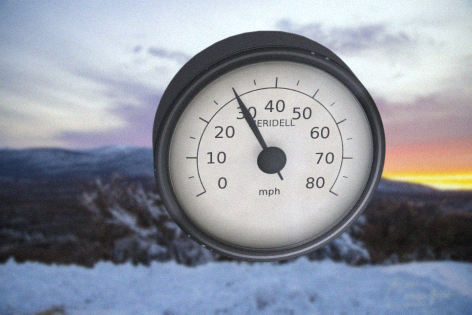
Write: 30 mph
